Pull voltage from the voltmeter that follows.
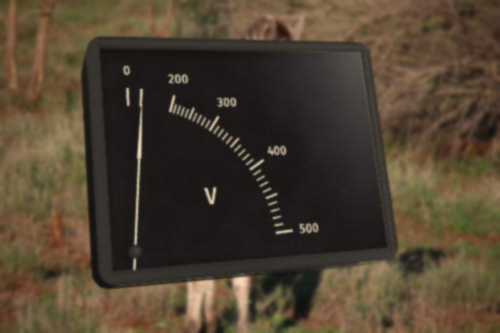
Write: 100 V
